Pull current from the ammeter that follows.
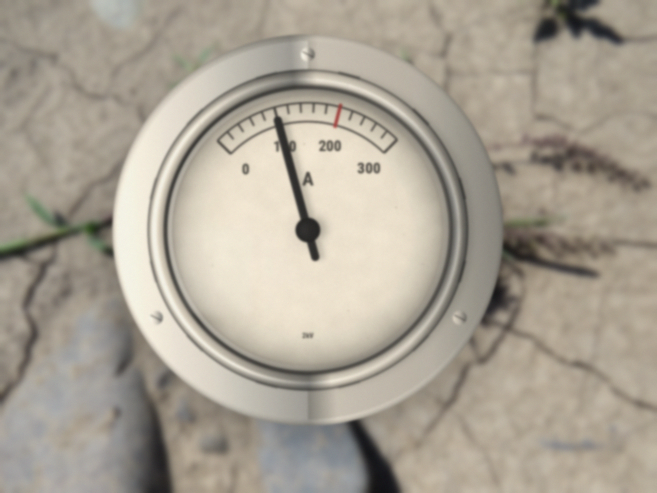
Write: 100 A
